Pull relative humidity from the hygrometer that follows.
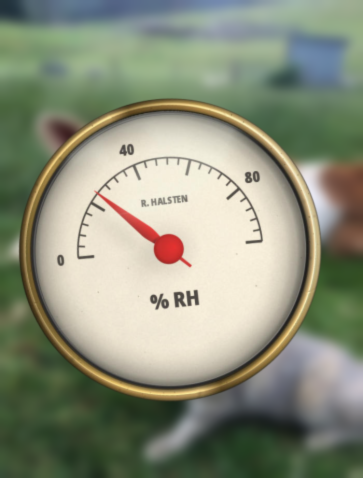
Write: 24 %
